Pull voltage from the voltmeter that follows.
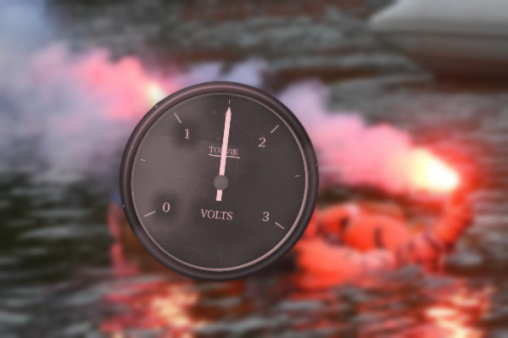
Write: 1.5 V
